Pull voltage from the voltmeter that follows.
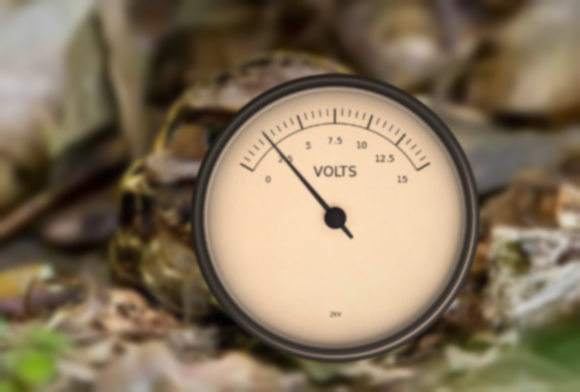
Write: 2.5 V
